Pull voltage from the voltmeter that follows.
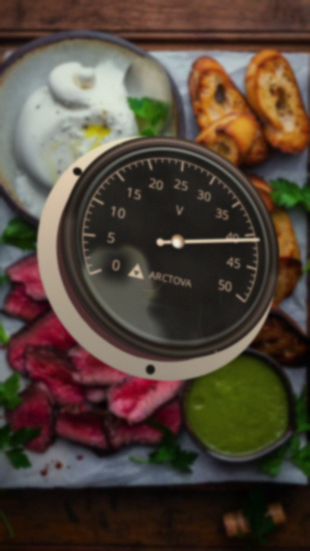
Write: 41 V
